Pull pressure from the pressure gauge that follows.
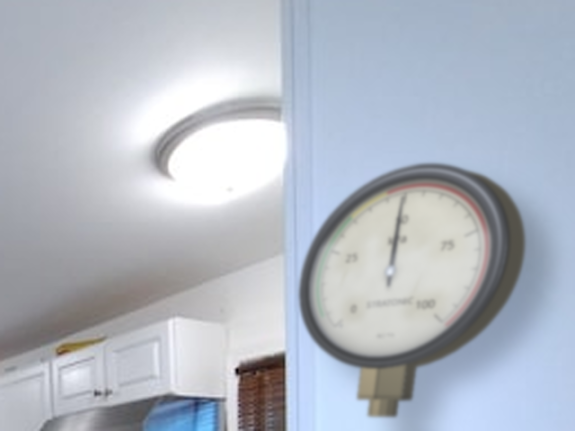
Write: 50 kPa
